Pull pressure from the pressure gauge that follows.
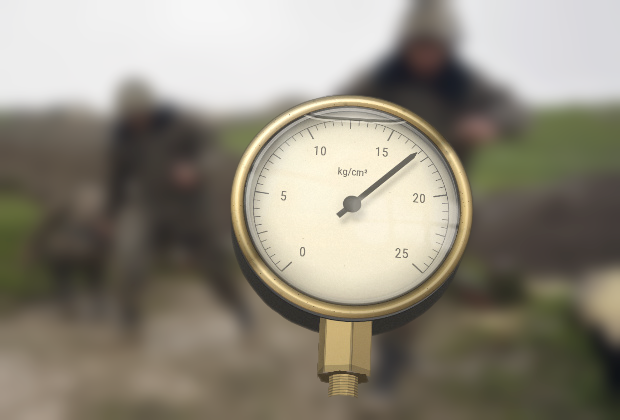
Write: 17 kg/cm²
